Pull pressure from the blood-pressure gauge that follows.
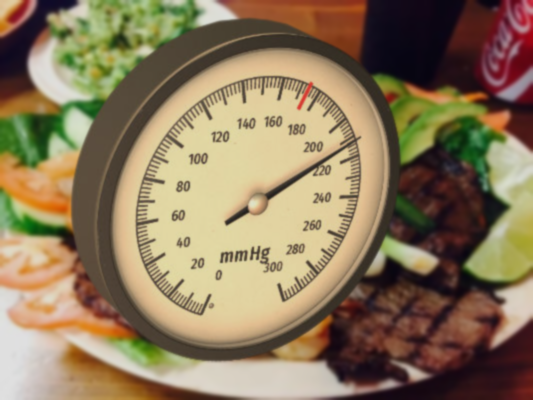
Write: 210 mmHg
